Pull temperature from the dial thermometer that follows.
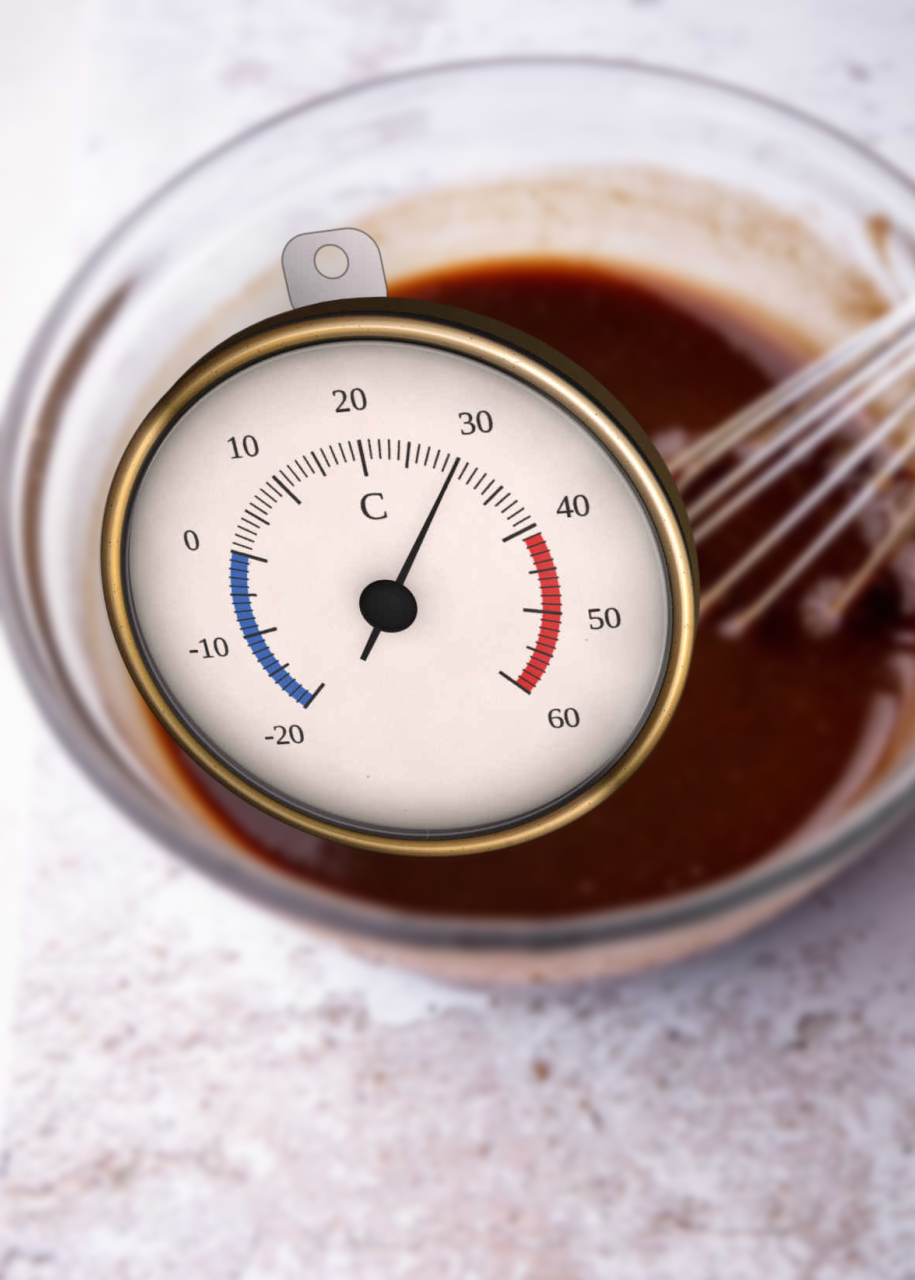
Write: 30 °C
